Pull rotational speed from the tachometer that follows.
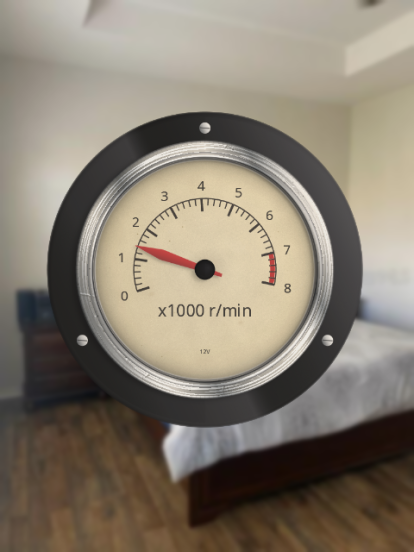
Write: 1400 rpm
